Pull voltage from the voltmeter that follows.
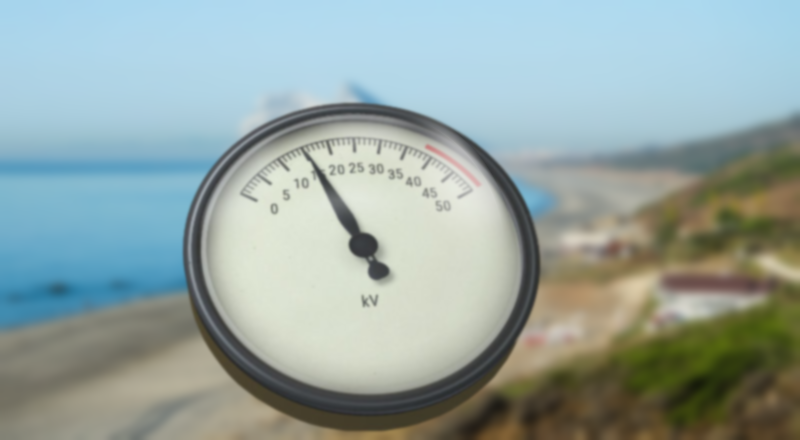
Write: 15 kV
